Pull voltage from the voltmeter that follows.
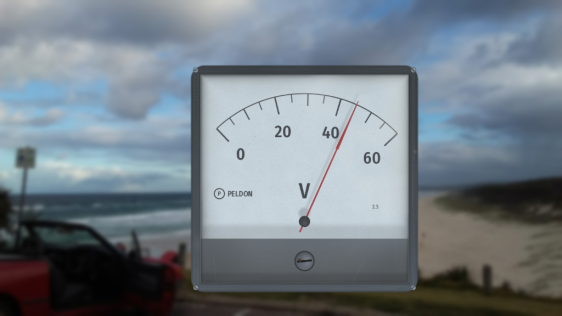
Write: 45 V
